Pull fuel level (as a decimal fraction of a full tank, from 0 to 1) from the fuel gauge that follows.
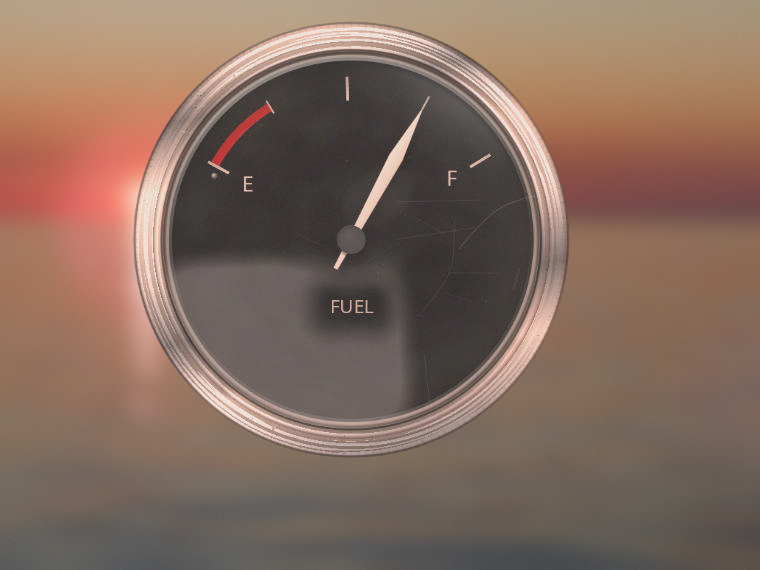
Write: 0.75
